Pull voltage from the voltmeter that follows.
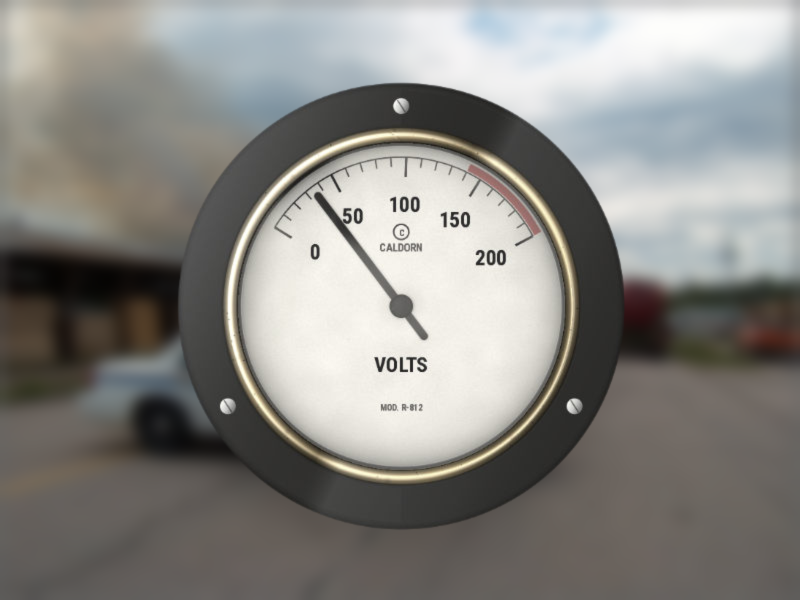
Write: 35 V
